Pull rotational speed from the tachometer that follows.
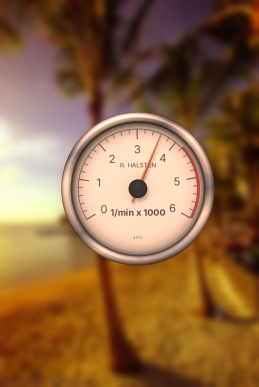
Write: 3600 rpm
